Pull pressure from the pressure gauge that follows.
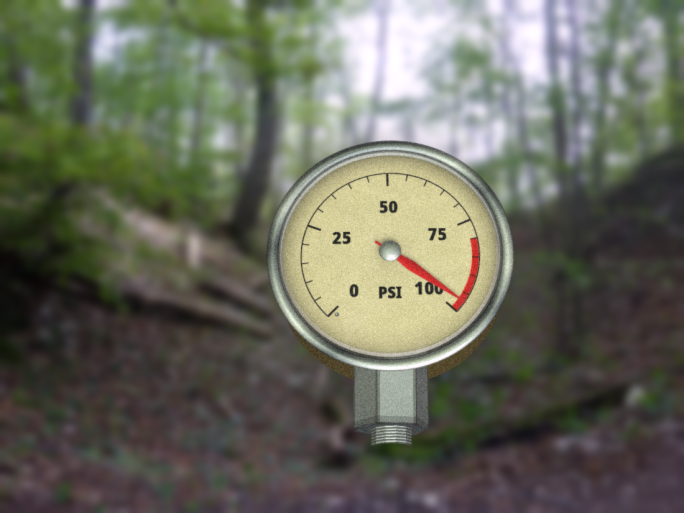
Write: 97.5 psi
